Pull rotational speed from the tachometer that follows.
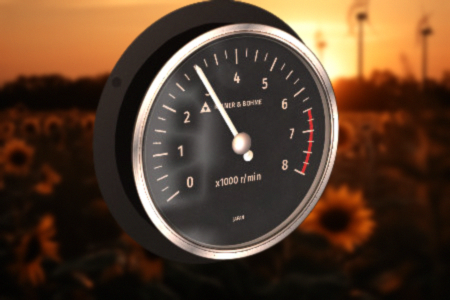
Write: 3000 rpm
